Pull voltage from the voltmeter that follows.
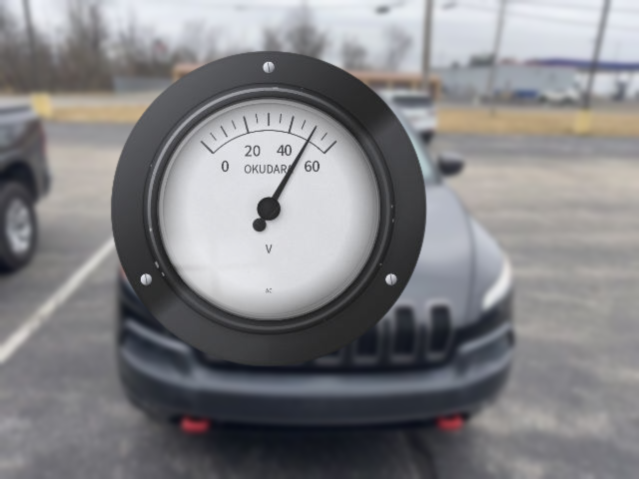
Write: 50 V
